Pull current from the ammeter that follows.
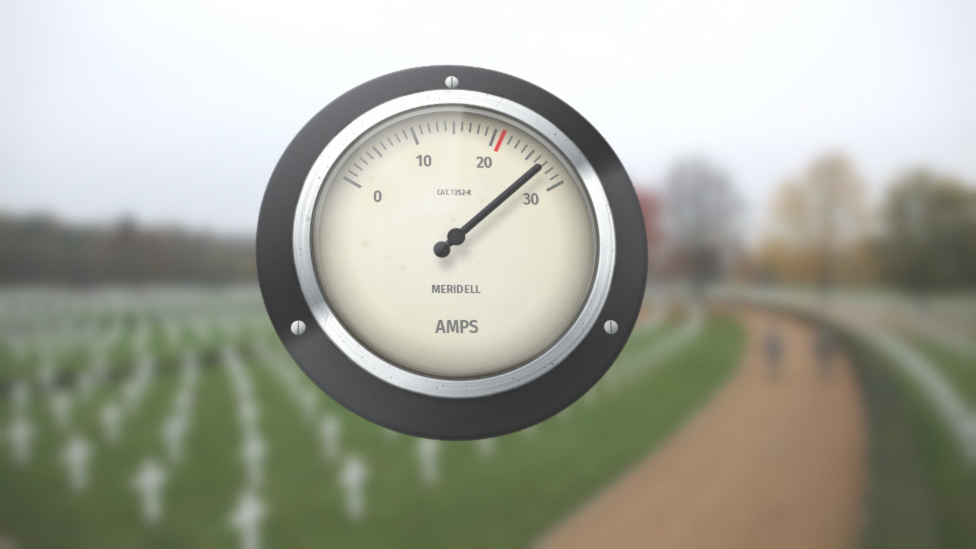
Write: 27 A
